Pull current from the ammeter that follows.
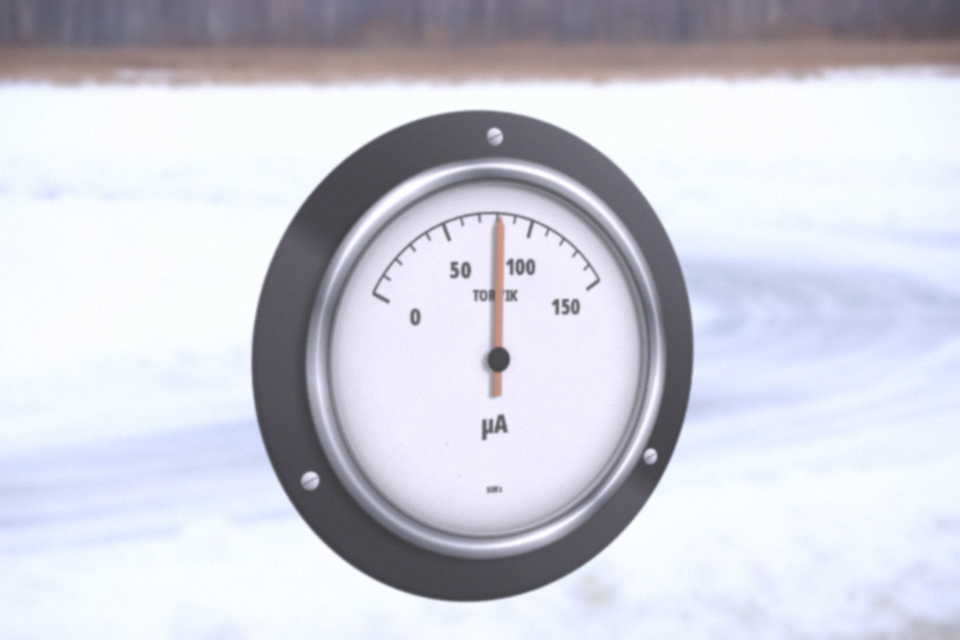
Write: 80 µA
